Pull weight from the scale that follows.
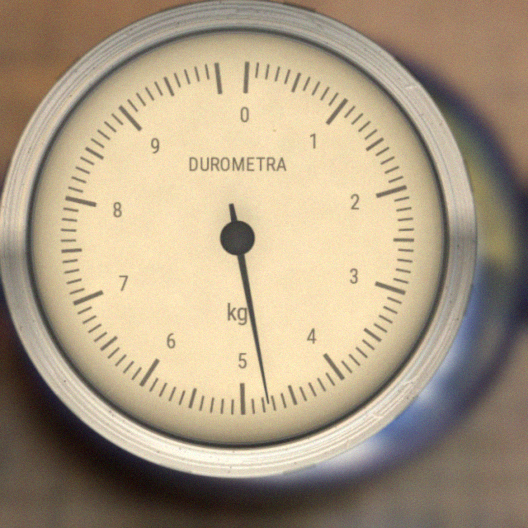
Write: 4.75 kg
